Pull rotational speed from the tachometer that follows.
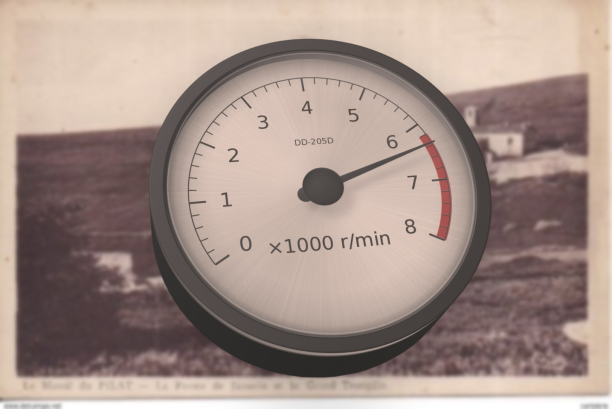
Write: 6400 rpm
